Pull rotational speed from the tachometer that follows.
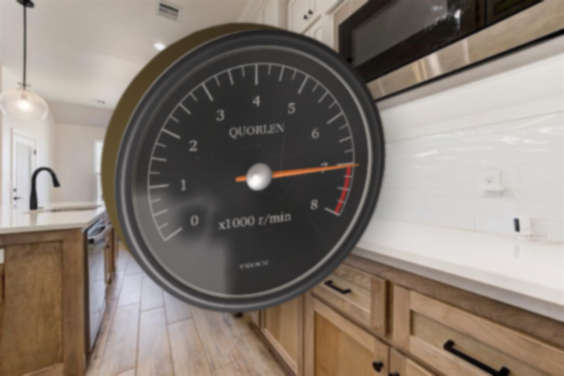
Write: 7000 rpm
